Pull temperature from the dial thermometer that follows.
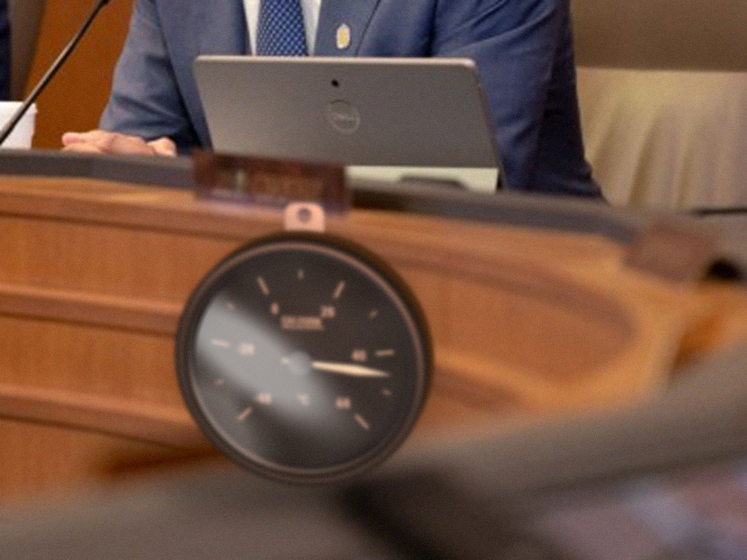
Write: 45 °C
